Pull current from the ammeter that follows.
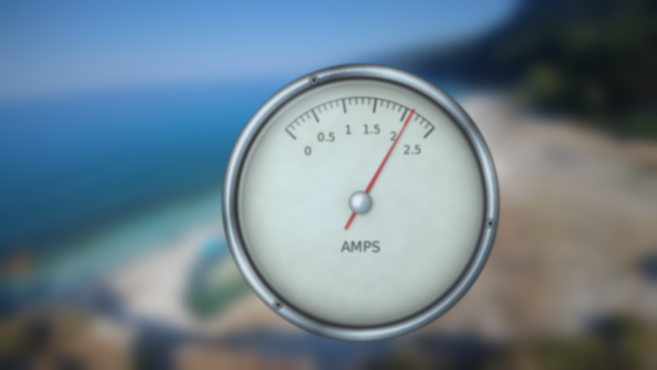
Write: 2.1 A
